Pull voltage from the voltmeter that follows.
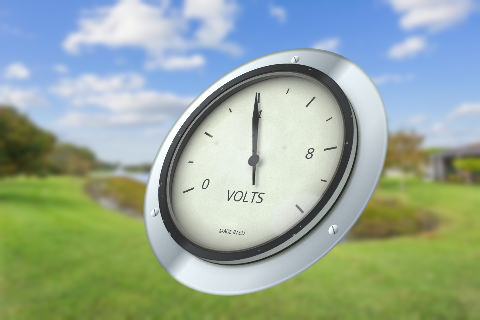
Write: 4 V
